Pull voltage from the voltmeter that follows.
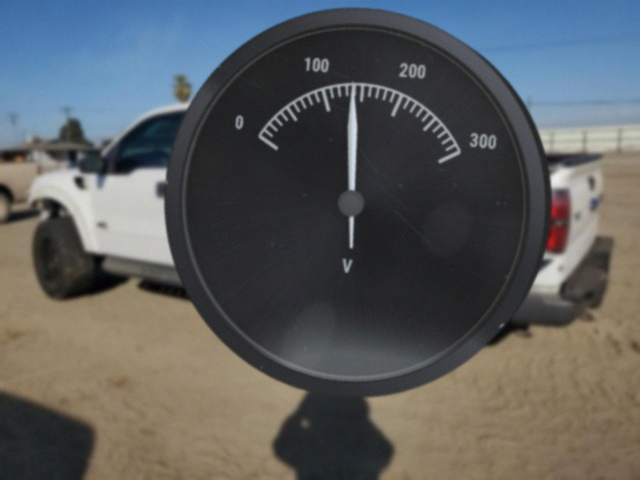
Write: 140 V
